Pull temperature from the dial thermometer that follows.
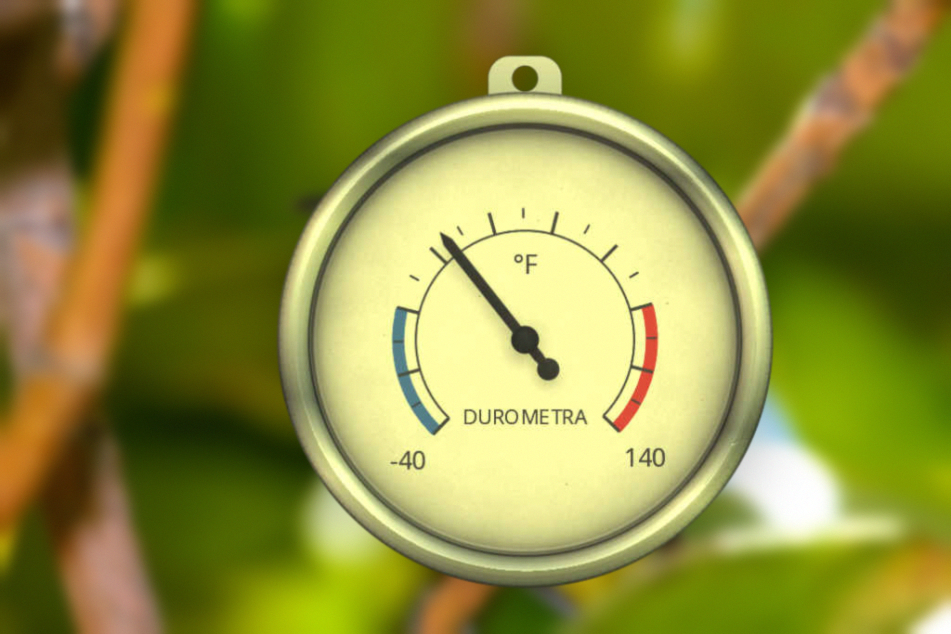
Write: 25 °F
